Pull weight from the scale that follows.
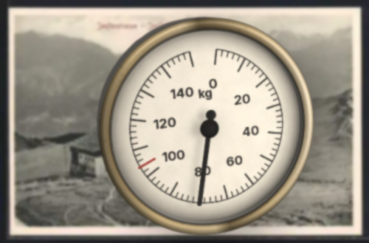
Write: 80 kg
